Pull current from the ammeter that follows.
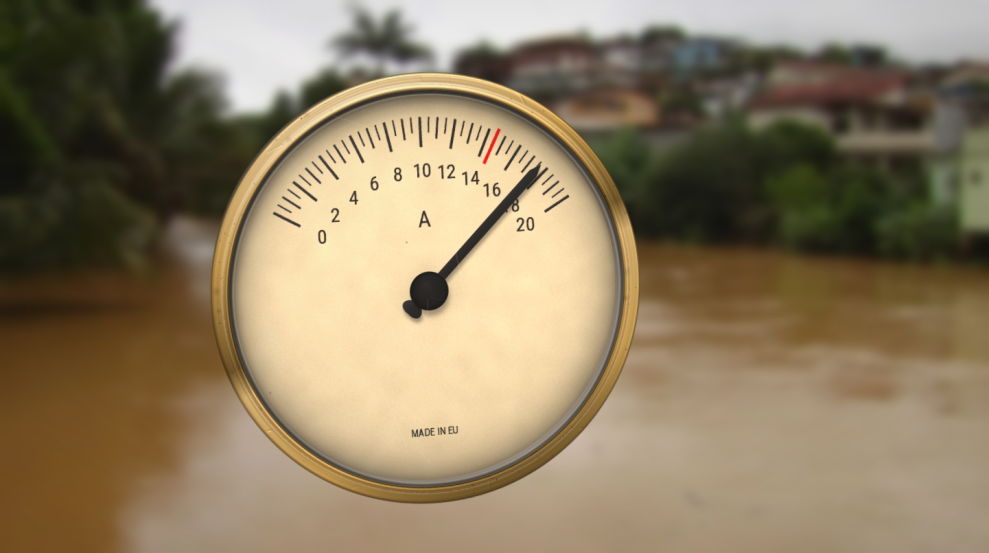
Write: 17.5 A
